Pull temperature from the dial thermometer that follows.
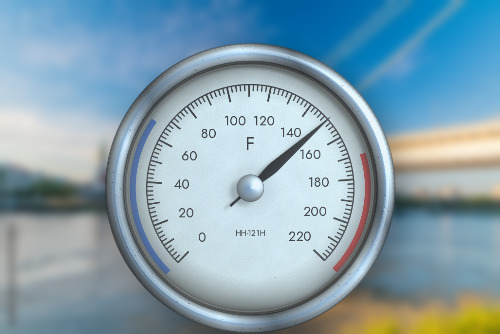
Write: 150 °F
